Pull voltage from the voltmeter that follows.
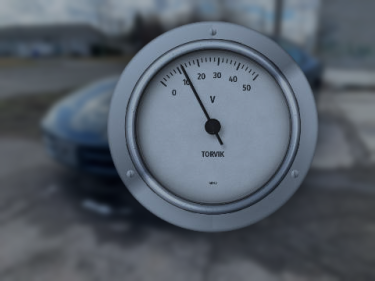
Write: 12 V
